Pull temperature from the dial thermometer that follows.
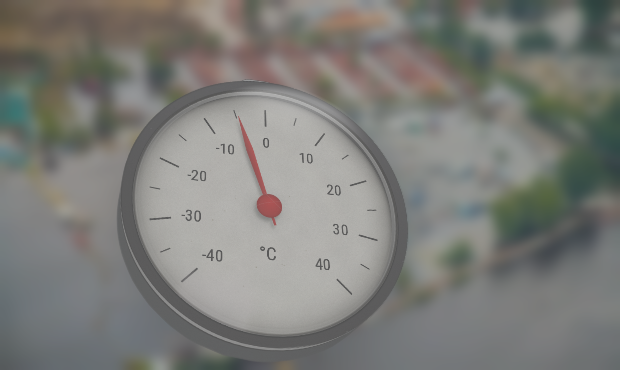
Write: -5 °C
